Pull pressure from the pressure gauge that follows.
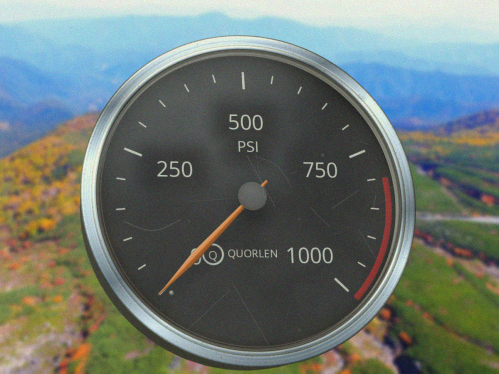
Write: 0 psi
